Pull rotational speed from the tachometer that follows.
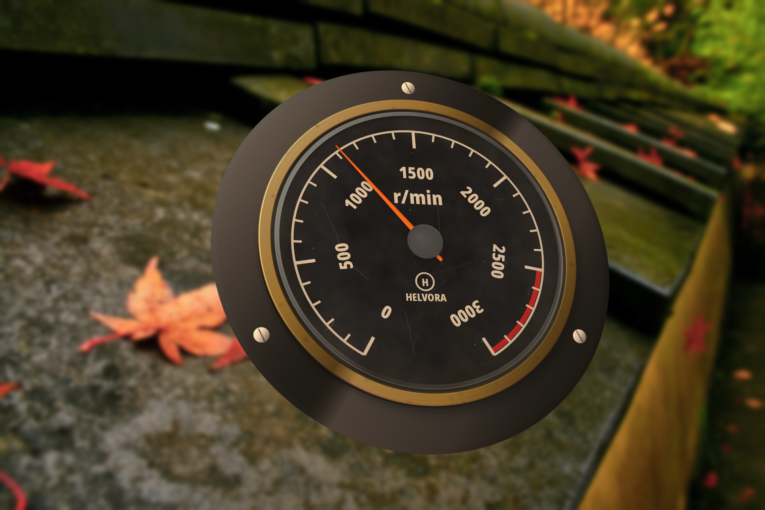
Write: 1100 rpm
